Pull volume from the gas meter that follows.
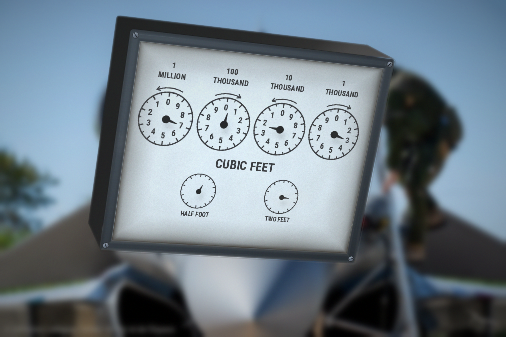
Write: 702300 ft³
